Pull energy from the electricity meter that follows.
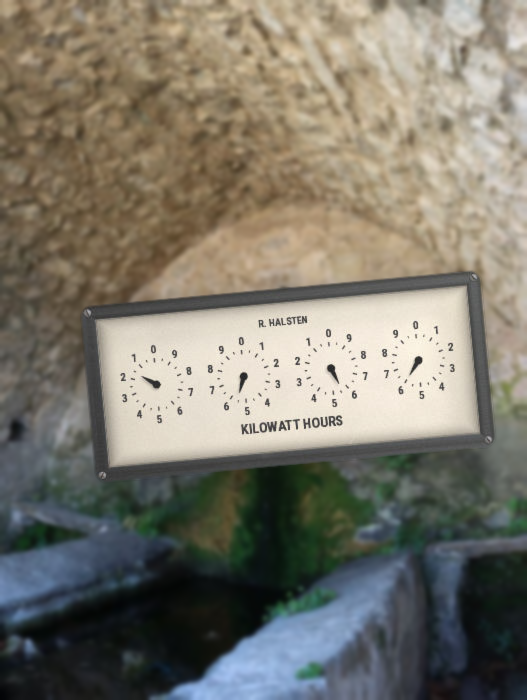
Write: 1556 kWh
